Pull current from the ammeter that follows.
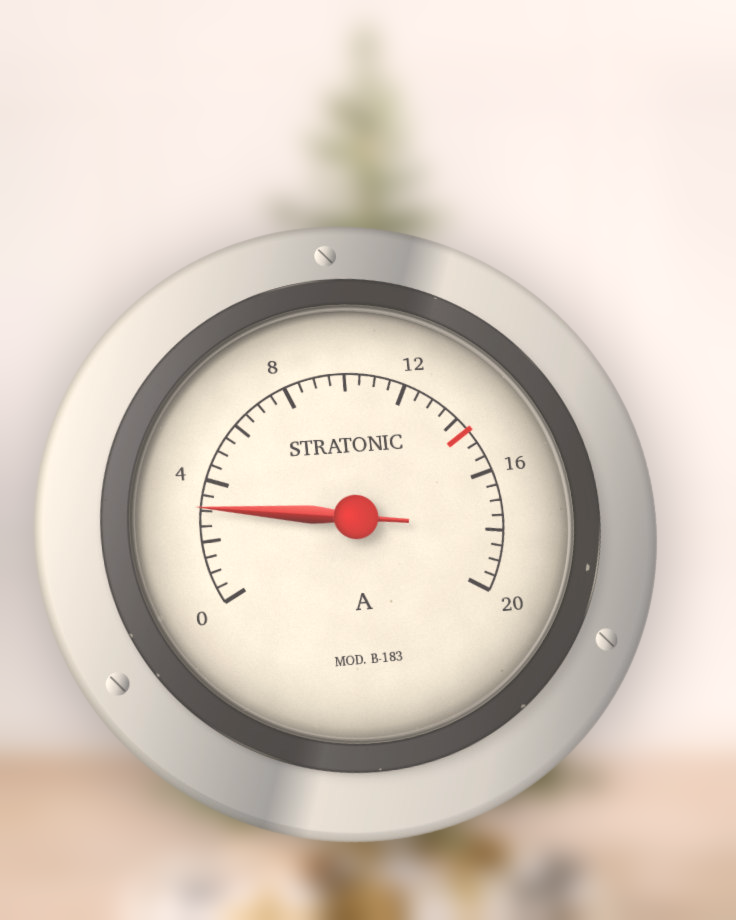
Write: 3 A
